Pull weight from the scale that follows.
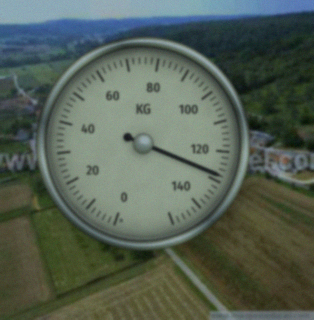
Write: 128 kg
